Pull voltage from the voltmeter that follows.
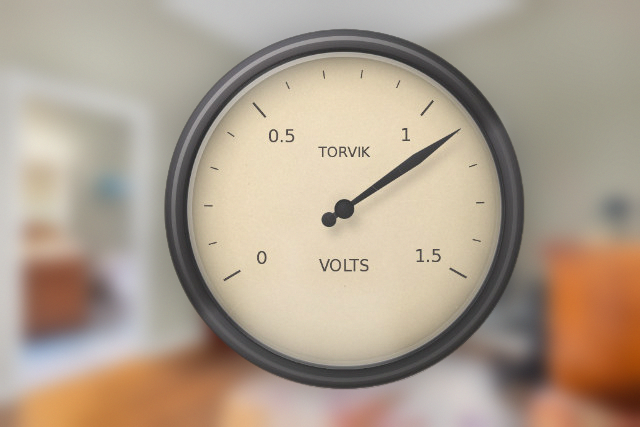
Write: 1.1 V
